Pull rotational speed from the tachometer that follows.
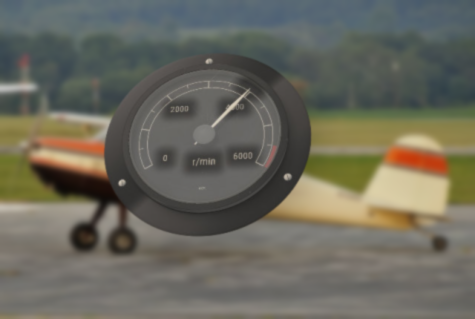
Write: 4000 rpm
